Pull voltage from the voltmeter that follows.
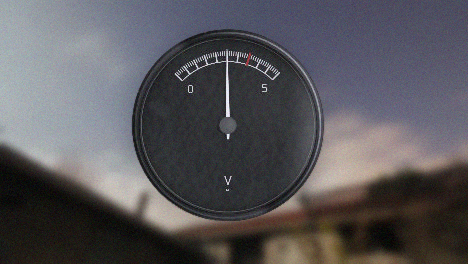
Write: 2.5 V
